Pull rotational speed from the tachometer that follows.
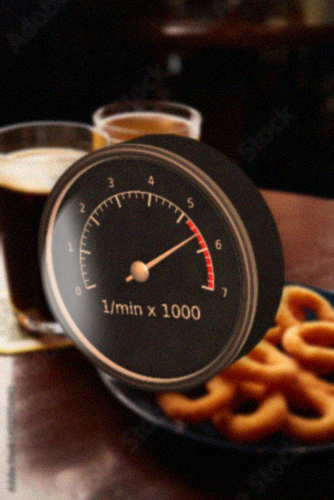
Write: 5600 rpm
